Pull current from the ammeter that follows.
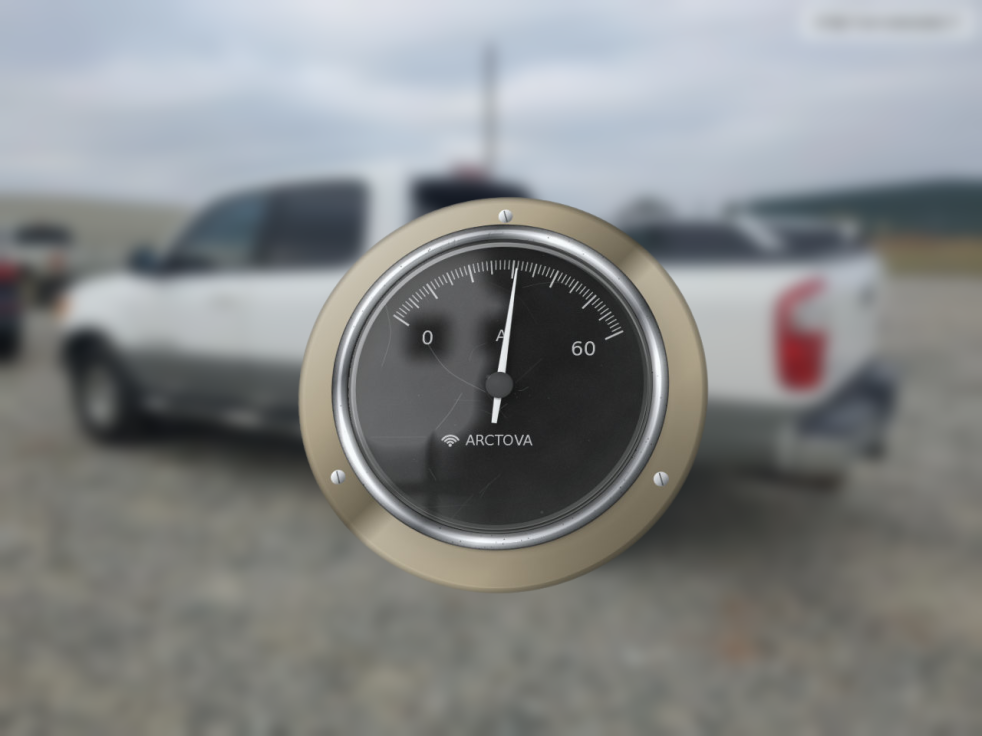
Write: 31 A
